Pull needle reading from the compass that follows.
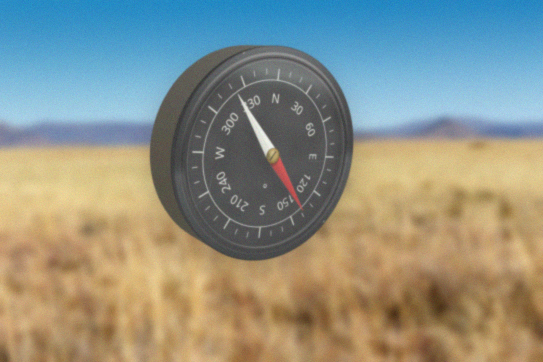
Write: 140 °
